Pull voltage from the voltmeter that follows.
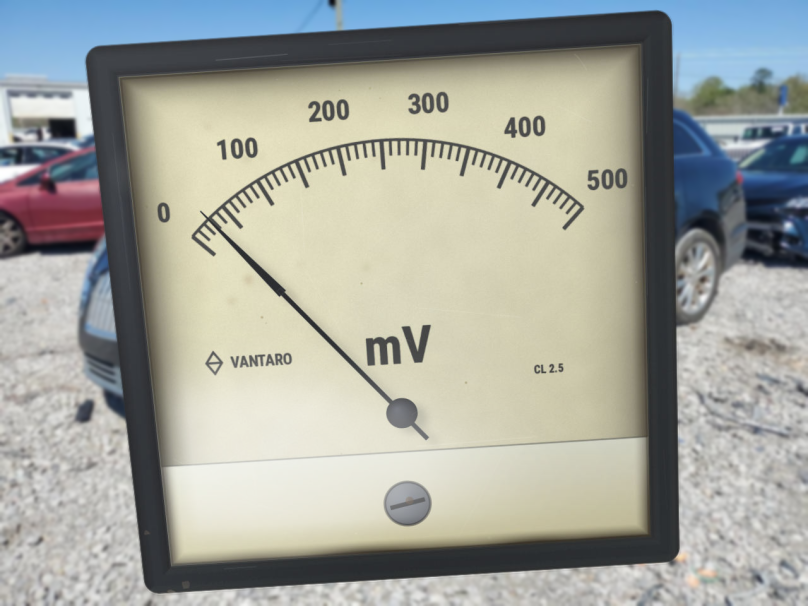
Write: 30 mV
